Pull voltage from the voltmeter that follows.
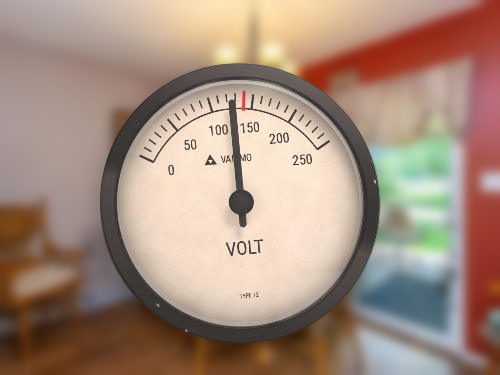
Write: 125 V
